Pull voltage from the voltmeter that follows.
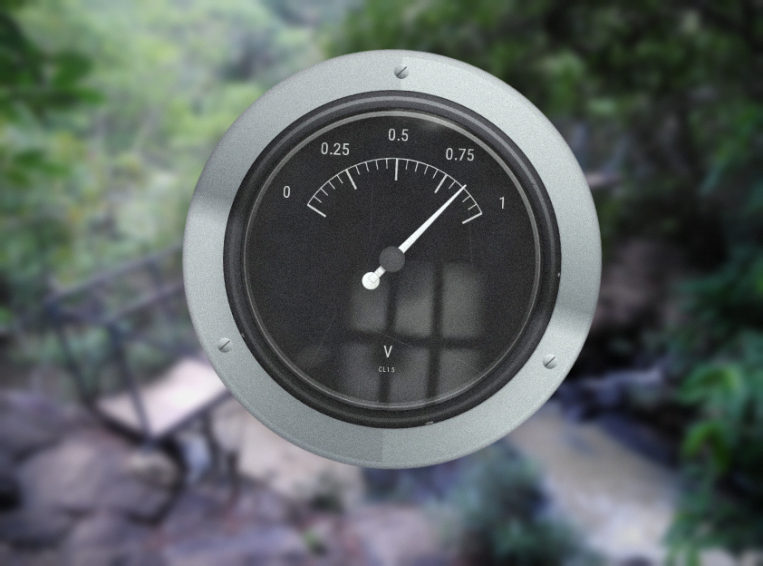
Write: 0.85 V
